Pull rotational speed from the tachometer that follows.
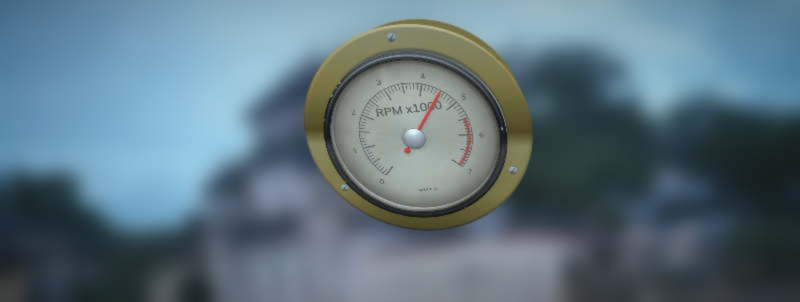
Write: 4500 rpm
